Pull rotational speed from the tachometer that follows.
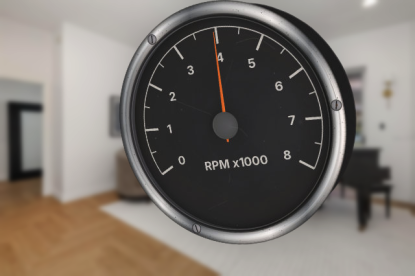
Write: 4000 rpm
